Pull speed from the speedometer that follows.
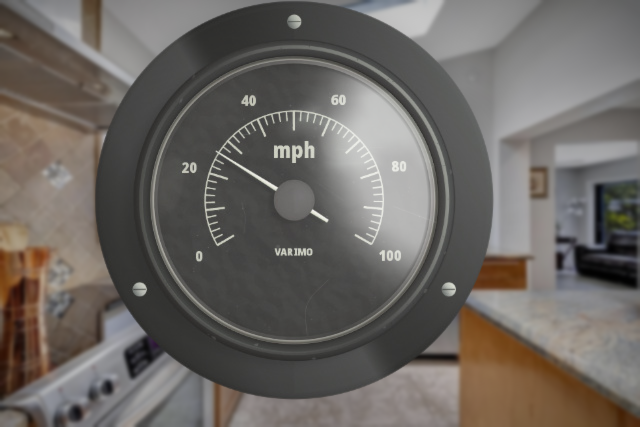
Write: 26 mph
